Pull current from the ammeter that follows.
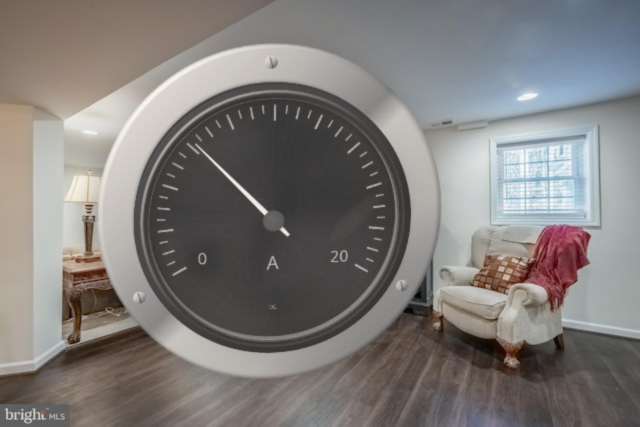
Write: 6.25 A
